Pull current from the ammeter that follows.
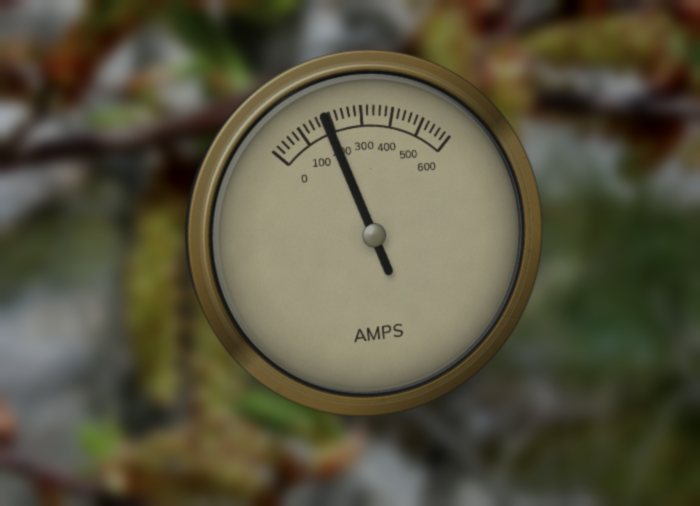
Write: 180 A
